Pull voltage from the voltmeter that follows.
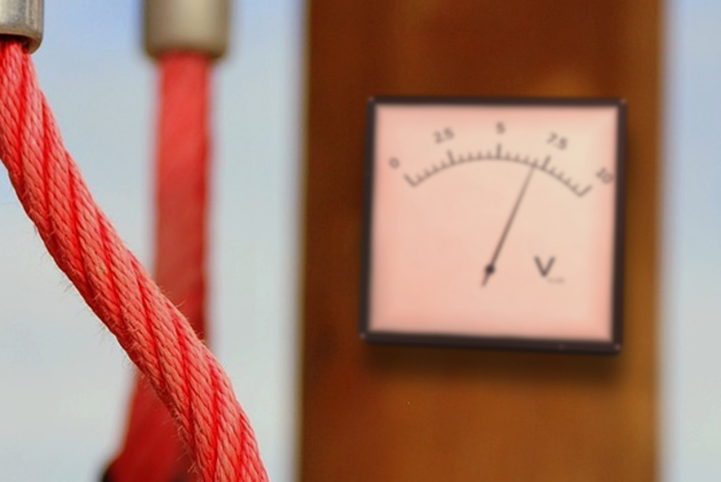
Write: 7 V
